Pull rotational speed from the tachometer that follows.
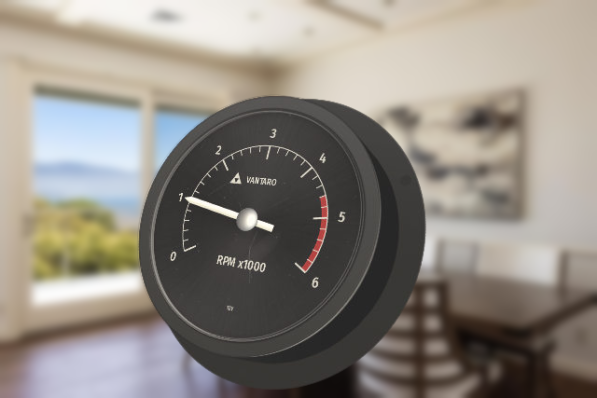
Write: 1000 rpm
